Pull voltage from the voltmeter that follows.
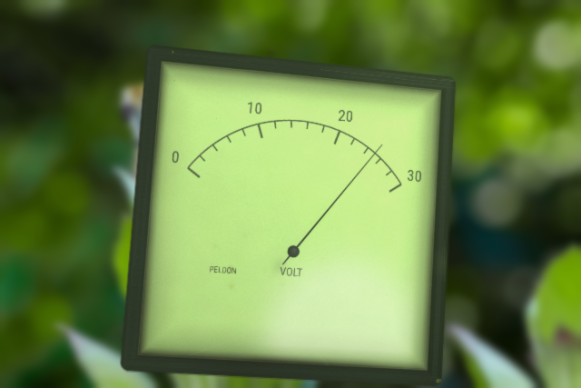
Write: 25 V
